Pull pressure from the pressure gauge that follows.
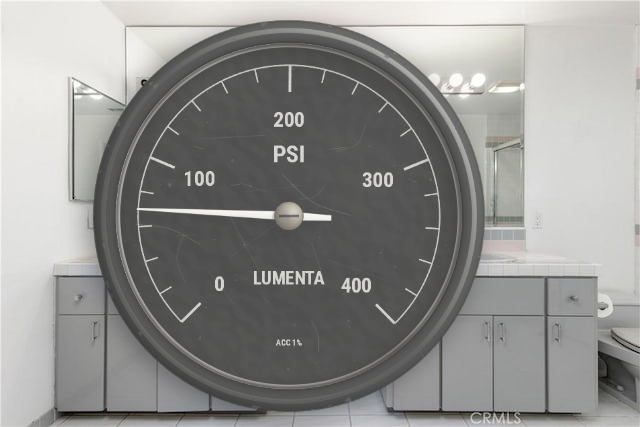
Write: 70 psi
